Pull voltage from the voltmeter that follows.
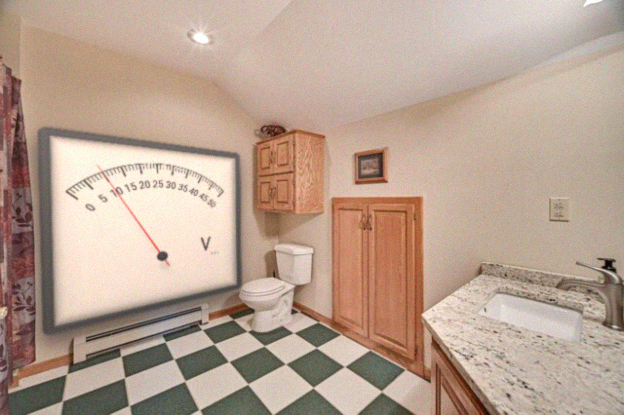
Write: 10 V
